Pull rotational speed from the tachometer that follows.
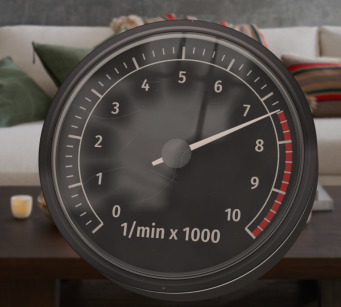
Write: 7400 rpm
